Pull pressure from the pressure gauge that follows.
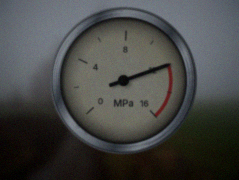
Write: 12 MPa
